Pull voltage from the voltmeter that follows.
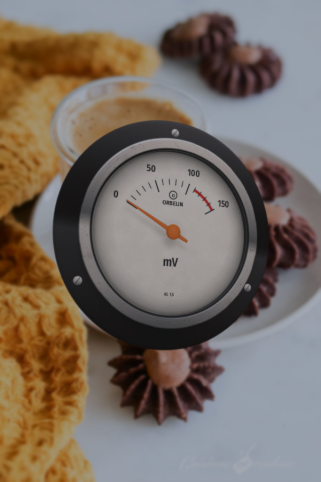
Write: 0 mV
